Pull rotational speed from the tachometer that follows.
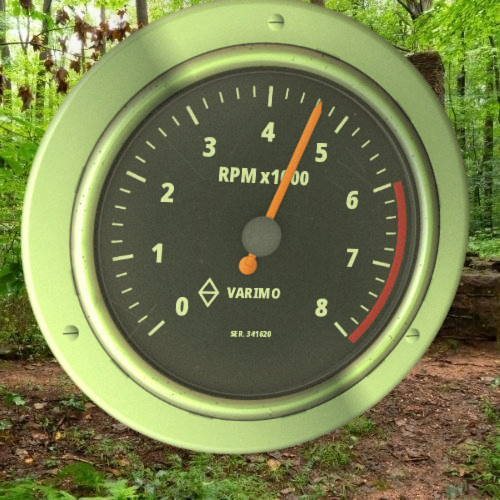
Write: 4600 rpm
